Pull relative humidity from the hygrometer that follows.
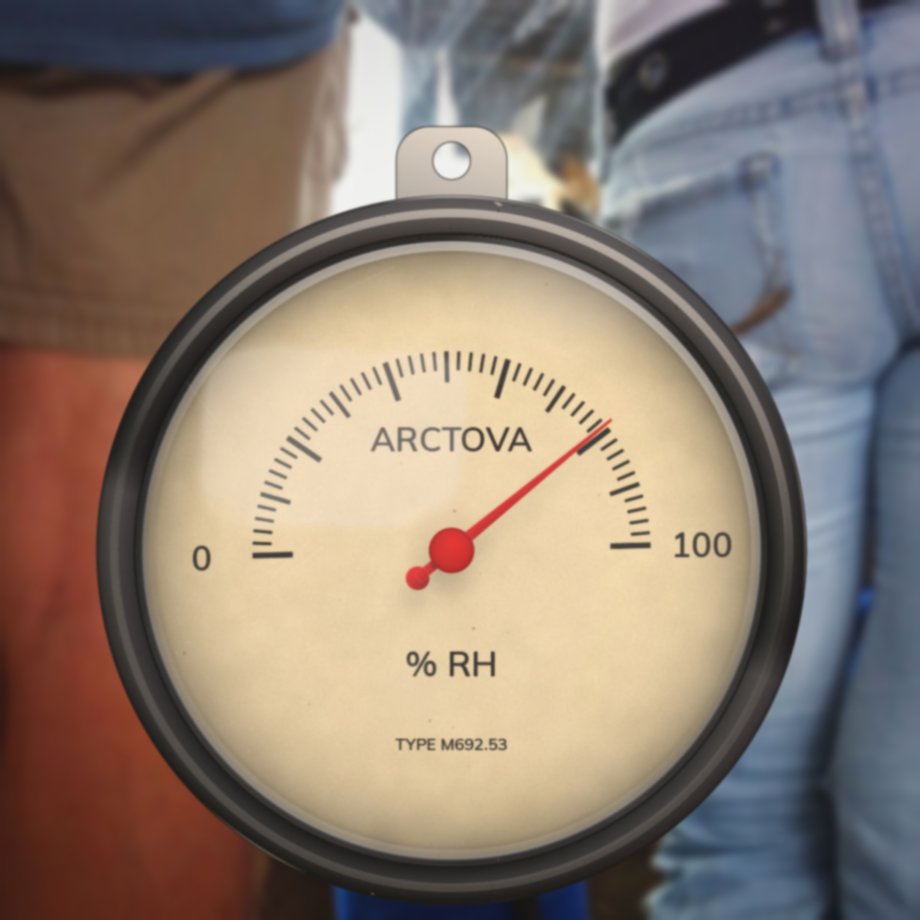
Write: 79 %
